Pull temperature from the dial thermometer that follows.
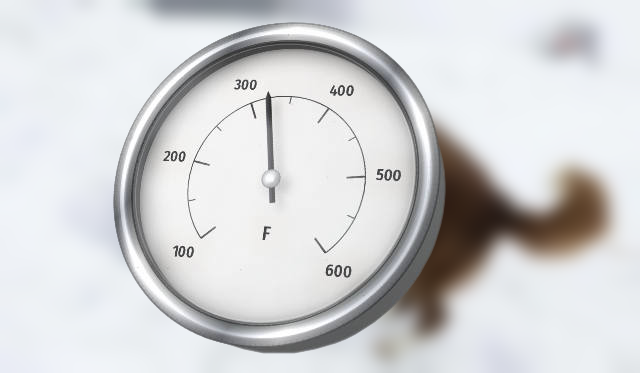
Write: 325 °F
